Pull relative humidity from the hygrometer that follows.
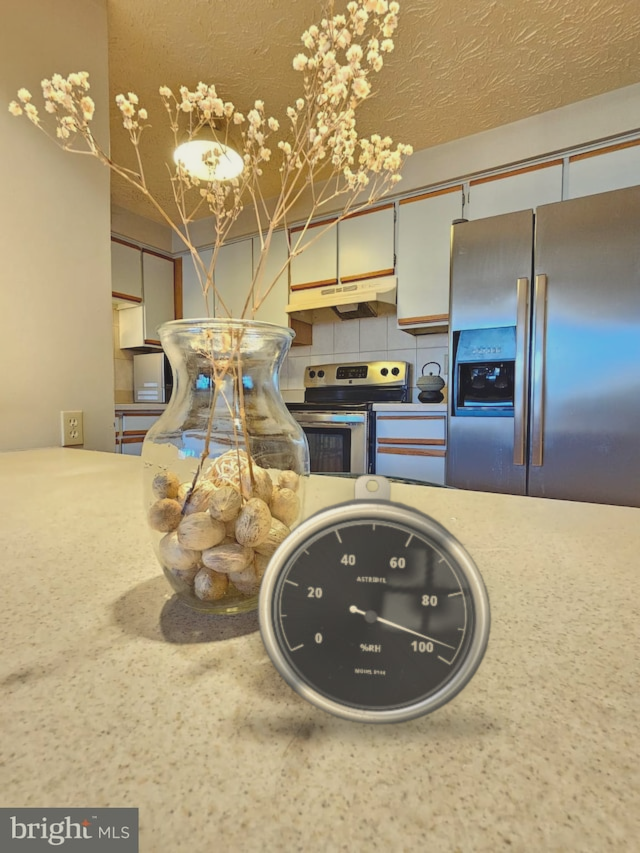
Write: 95 %
